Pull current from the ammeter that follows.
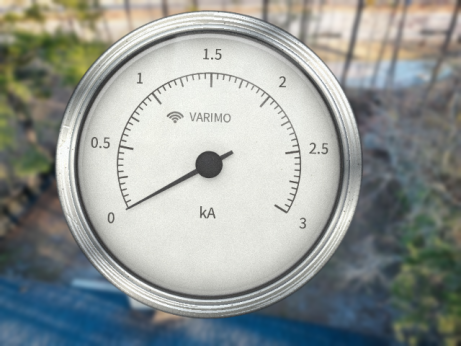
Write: 0 kA
